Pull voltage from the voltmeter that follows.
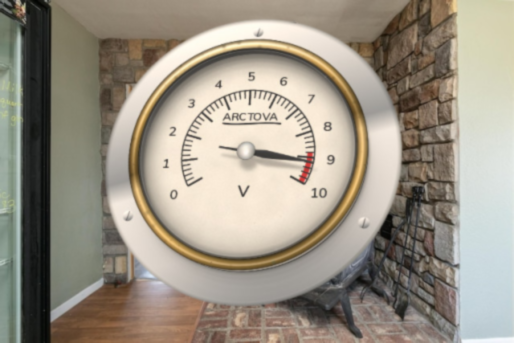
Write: 9.2 V
